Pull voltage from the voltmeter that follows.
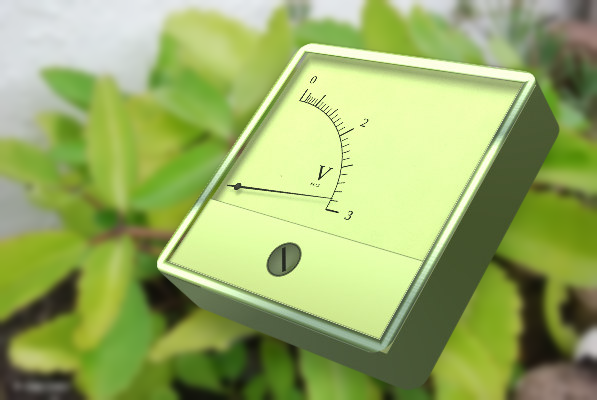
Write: 2.9 V
